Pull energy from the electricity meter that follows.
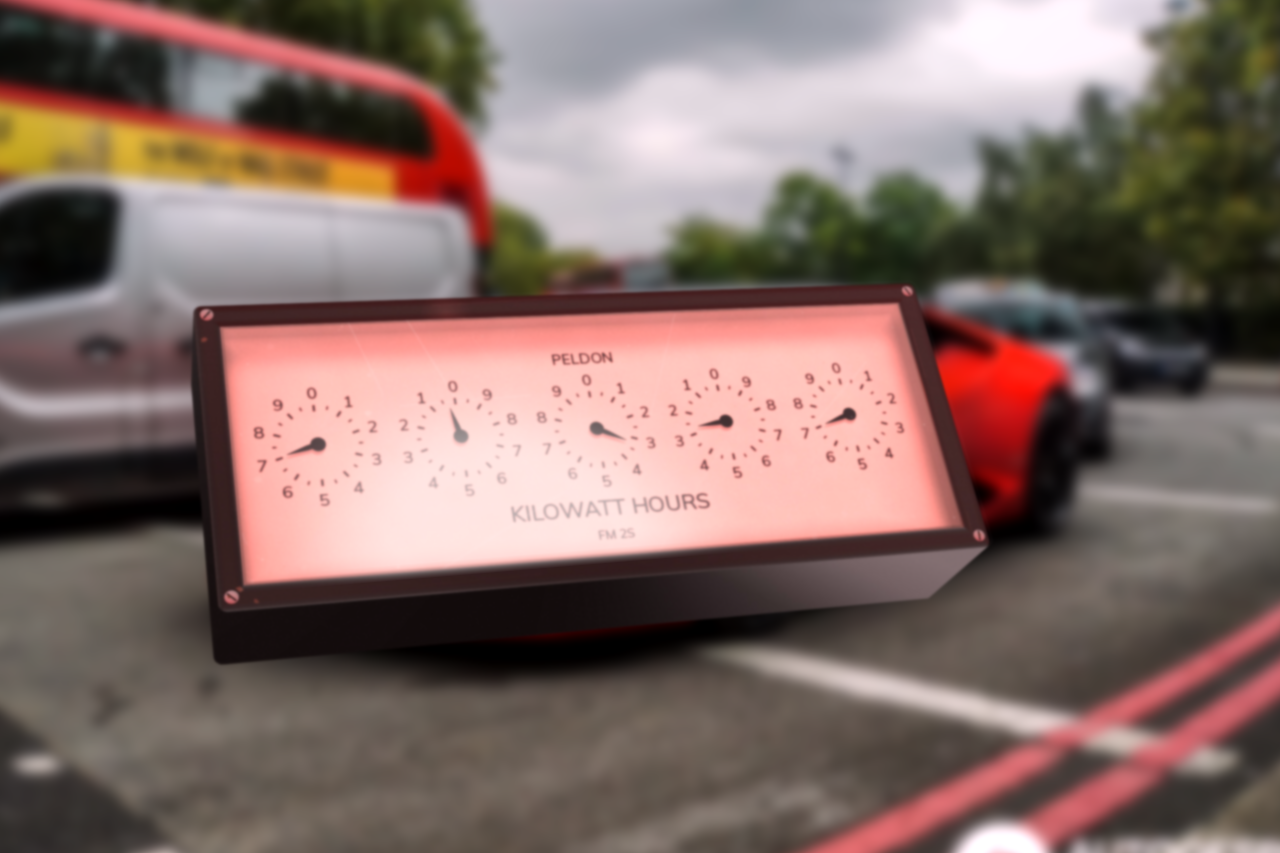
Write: 70327 kWh
